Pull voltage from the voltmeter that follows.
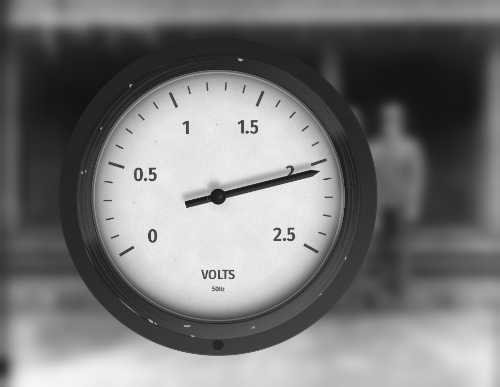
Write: 2.05 V
